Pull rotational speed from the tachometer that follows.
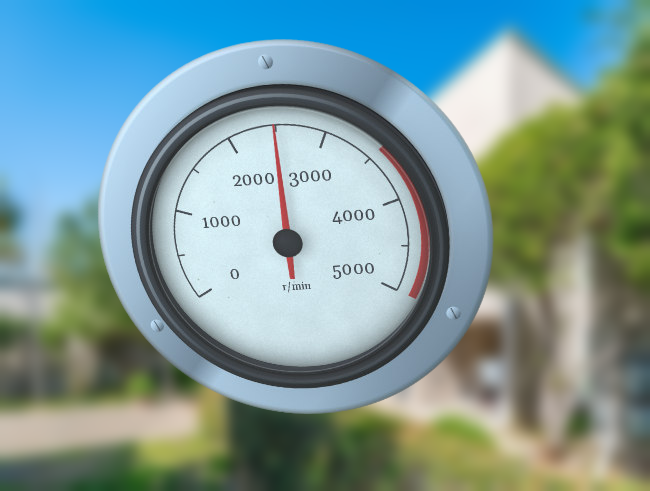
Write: 2500 rpm
